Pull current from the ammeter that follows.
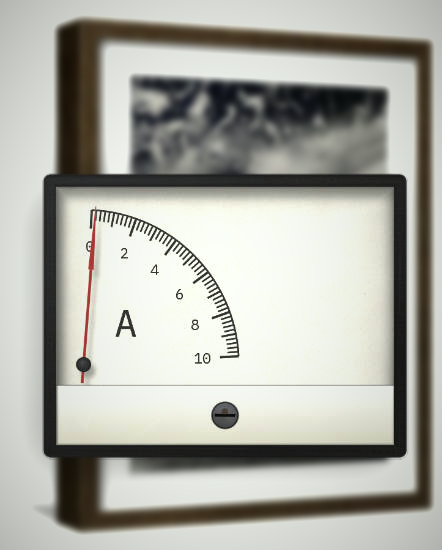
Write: 0.2 A
